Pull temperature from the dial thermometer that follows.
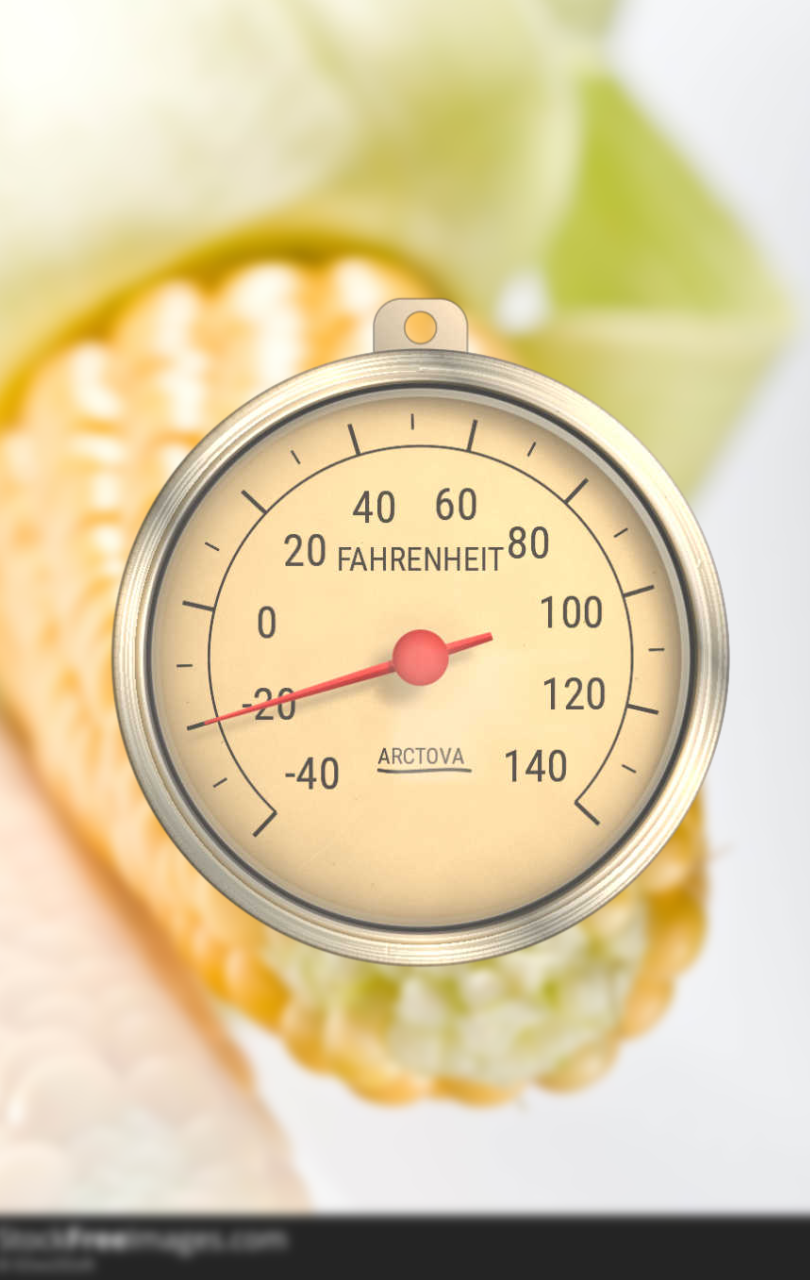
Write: -20 °F
